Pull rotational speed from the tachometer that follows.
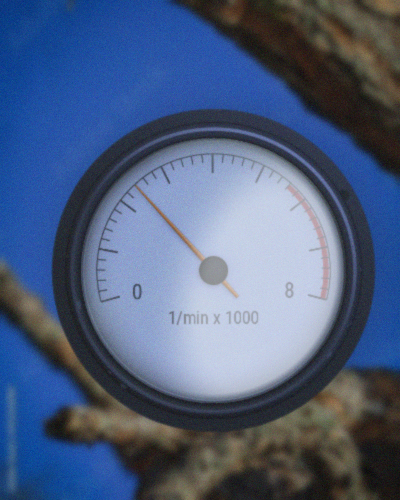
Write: 2400 rpm
